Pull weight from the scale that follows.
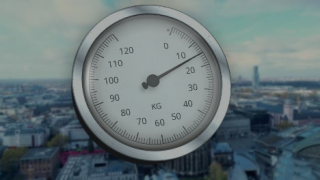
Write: 15 kg
